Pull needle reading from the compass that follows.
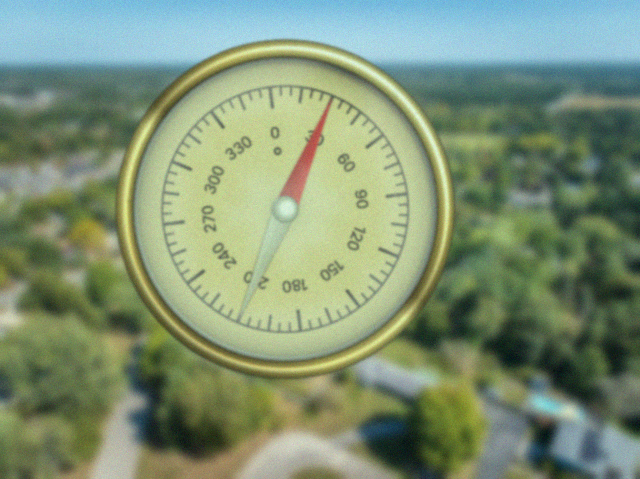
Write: 30 °
